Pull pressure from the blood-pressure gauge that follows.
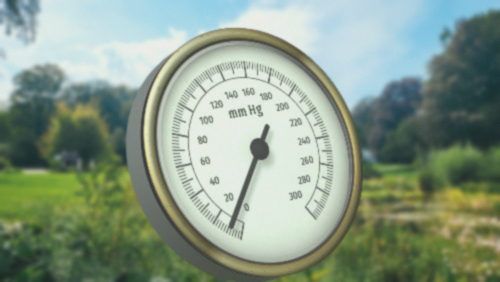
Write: 10 mmHg
